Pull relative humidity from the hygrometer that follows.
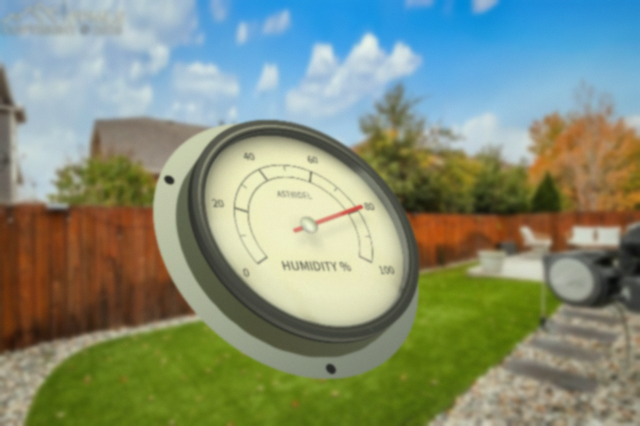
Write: 80 %
